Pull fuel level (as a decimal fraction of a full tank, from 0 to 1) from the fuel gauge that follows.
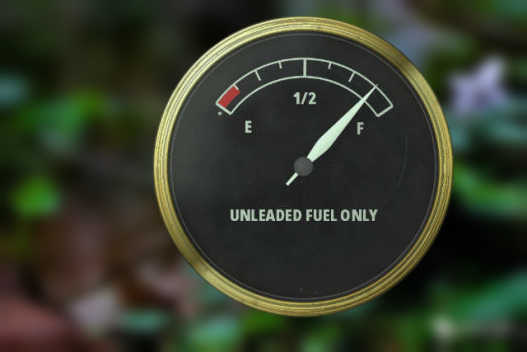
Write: 0.875
